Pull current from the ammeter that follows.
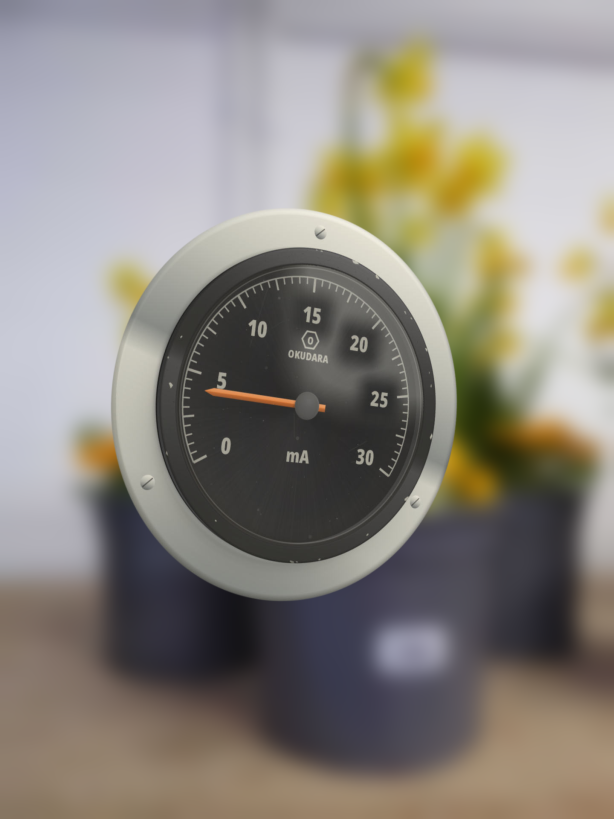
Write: 4 mA
